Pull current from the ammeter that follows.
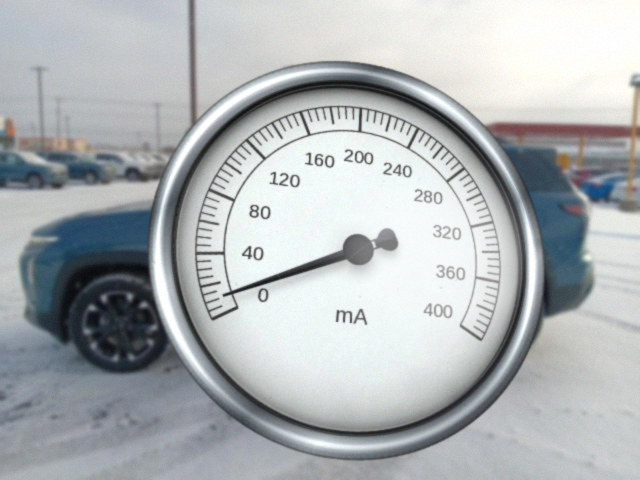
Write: 10 mA
